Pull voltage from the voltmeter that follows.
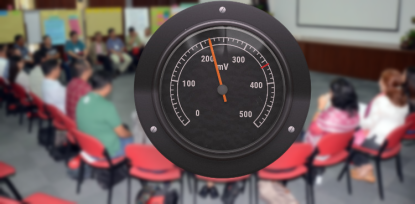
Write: 220 mV
